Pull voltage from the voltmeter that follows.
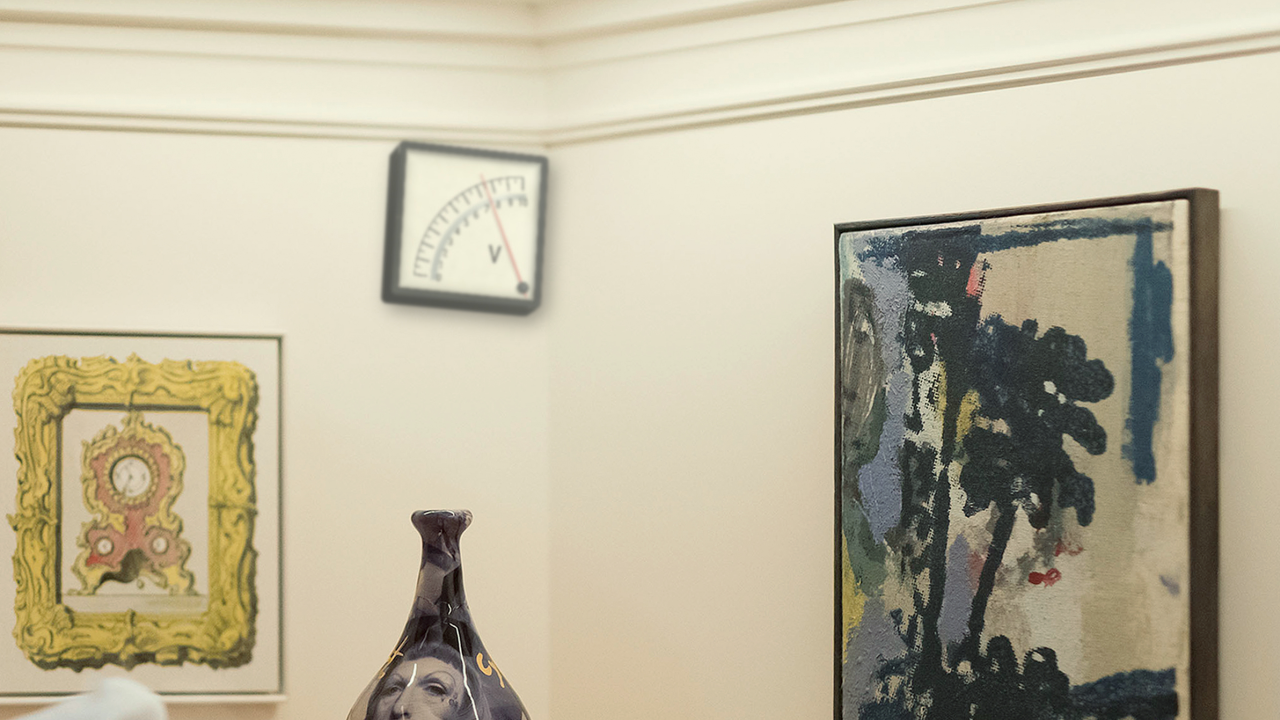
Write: 7.5 V
